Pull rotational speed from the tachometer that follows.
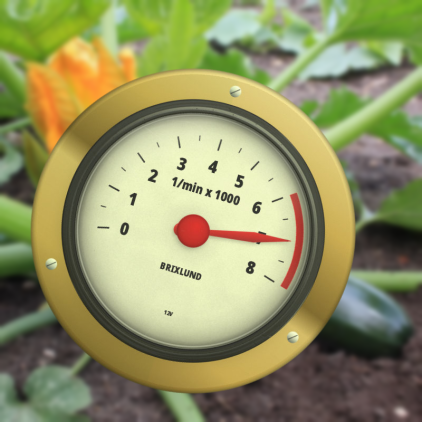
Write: 7000 rpm
